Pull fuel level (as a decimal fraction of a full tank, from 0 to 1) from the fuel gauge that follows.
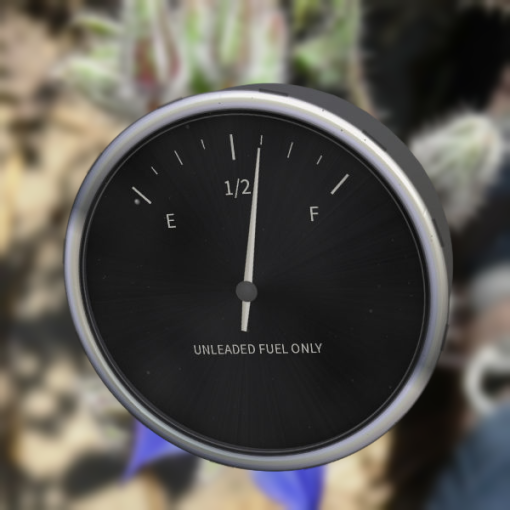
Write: 0.625
